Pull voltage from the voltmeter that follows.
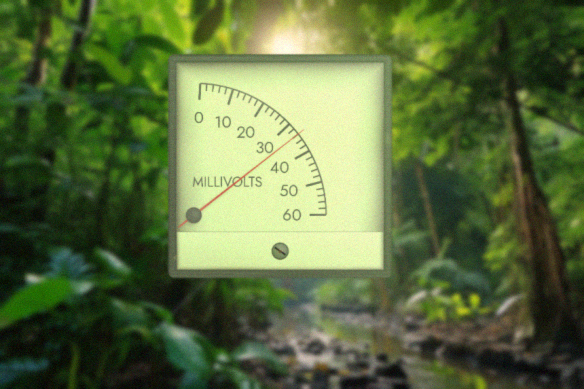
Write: 34 mV
